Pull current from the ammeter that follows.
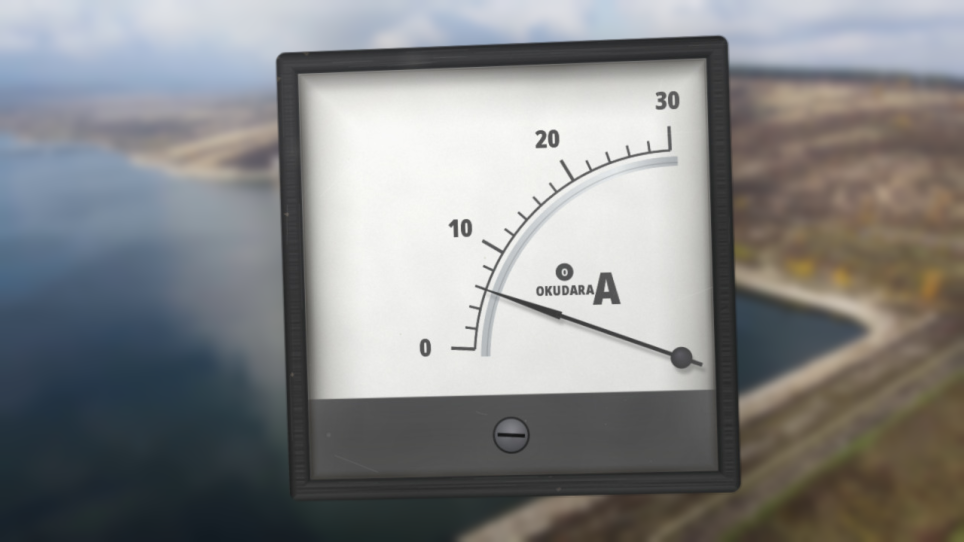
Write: 6 A
